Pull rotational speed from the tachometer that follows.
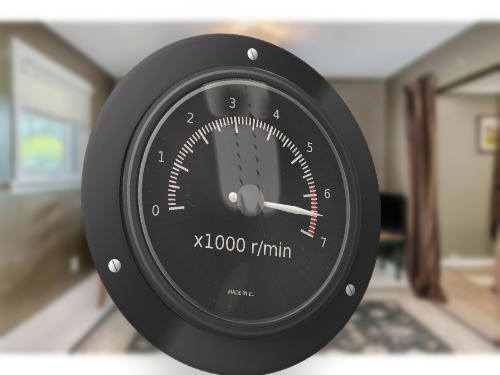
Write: 6500 rpm
